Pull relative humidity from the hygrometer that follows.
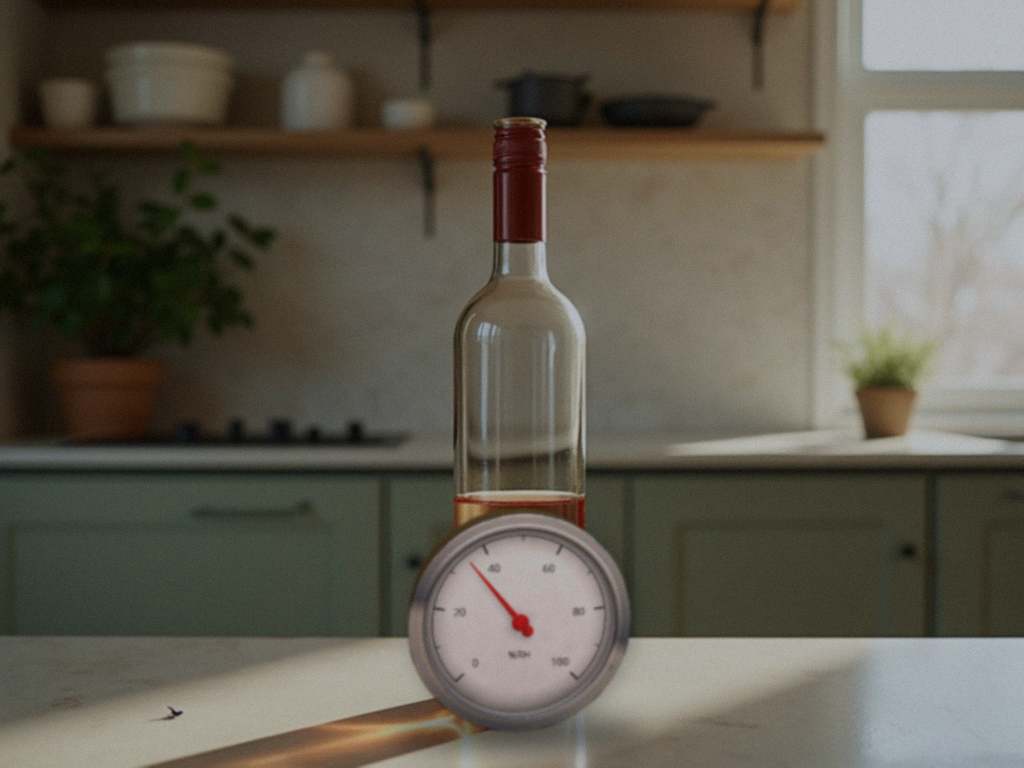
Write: 35 %
